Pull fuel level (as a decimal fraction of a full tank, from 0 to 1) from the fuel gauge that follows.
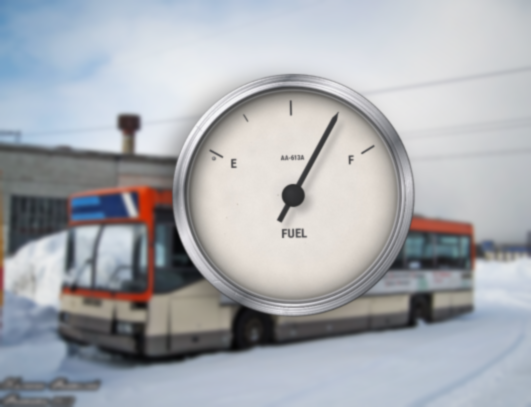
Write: 0.75
